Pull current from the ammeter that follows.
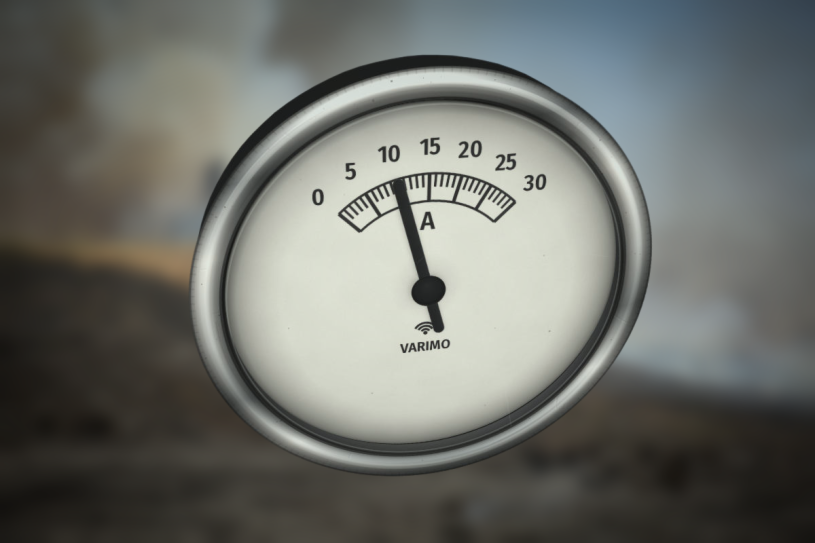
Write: 10 A
